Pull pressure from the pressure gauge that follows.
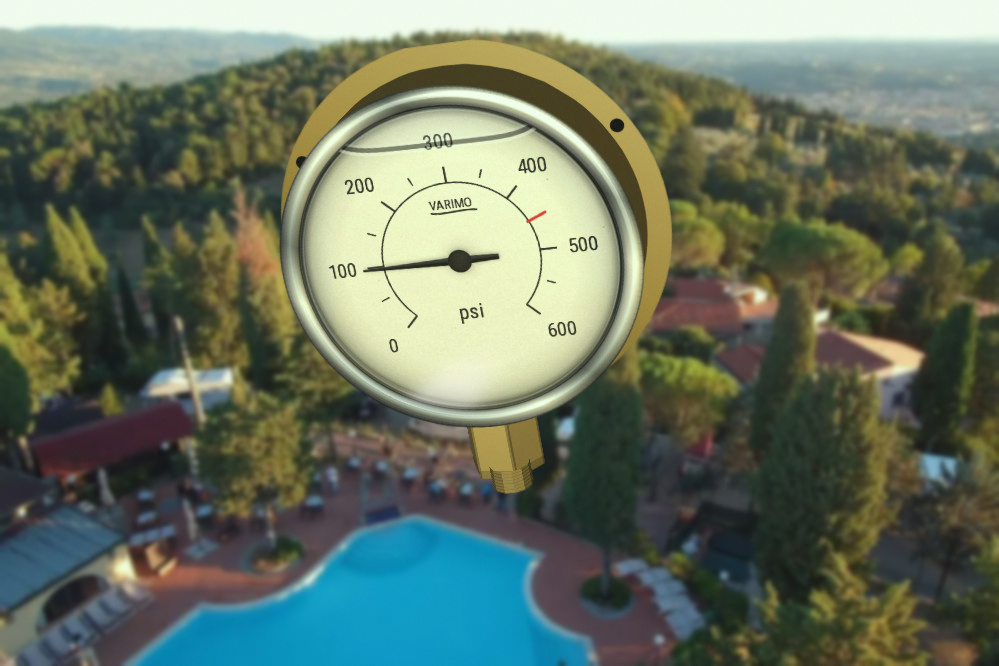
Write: 100 psi
